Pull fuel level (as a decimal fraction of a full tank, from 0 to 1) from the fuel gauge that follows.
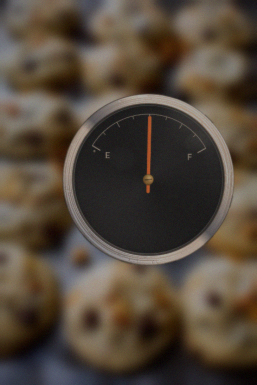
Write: 0.5
